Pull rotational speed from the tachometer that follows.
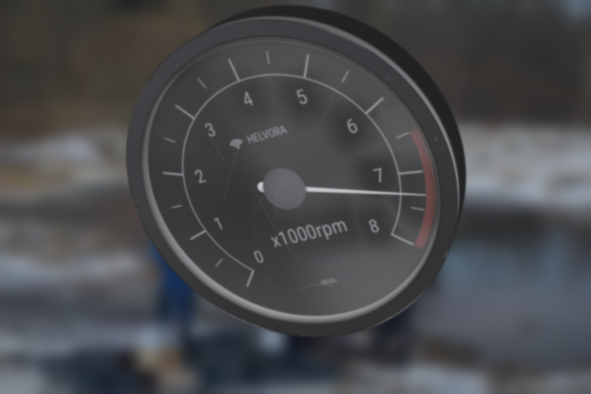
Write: 7250 rpm
